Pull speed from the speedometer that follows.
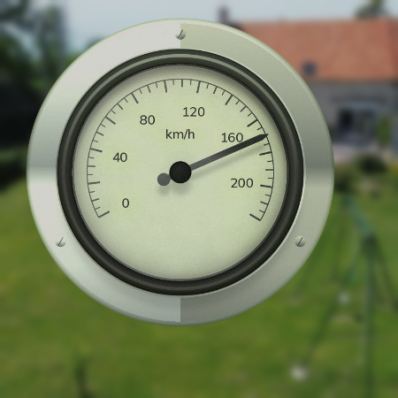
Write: 170 km/h
